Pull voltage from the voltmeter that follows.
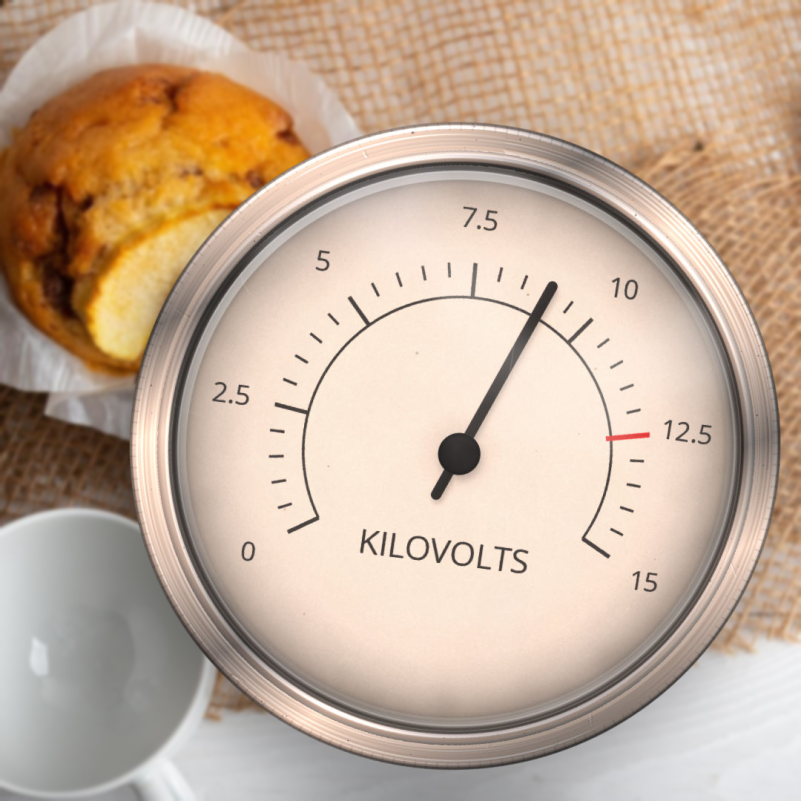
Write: 9 kV
